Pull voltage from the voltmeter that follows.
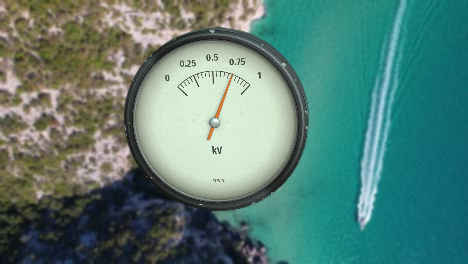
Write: 0.75 kV
